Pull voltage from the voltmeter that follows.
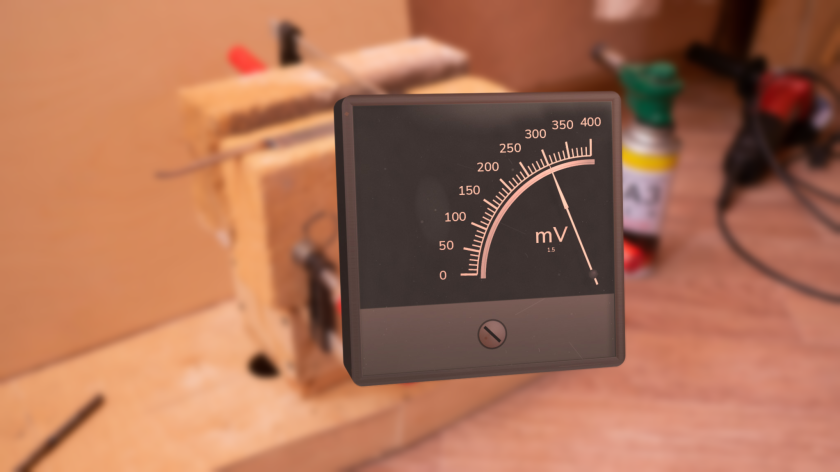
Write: 300 mV
